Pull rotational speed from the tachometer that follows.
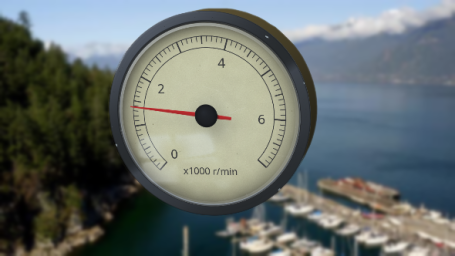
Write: 1400 rpm
